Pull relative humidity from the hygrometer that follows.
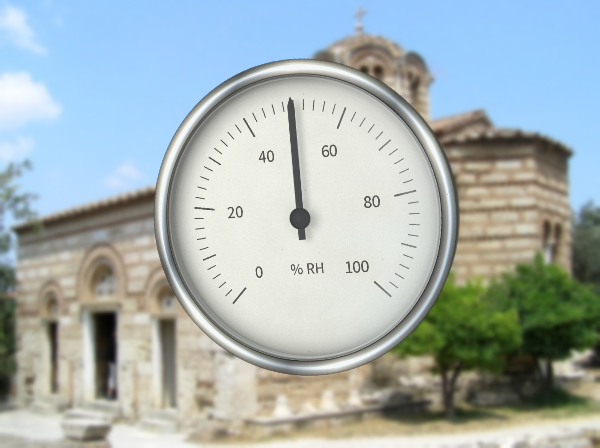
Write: 50 %
